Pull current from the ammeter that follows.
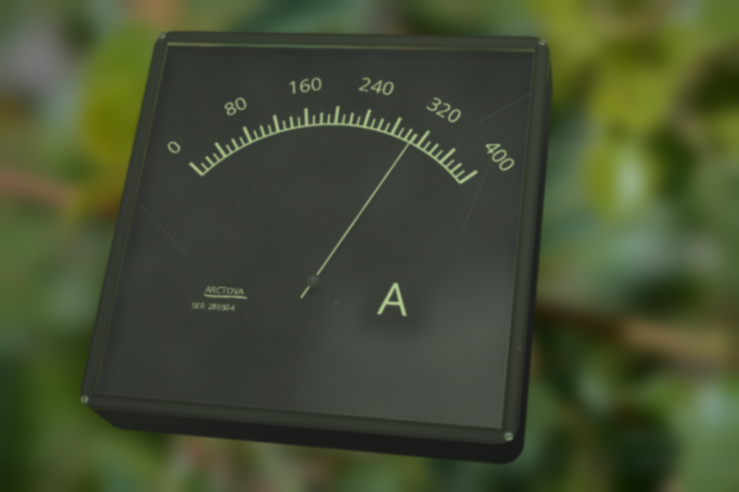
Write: 310 A
